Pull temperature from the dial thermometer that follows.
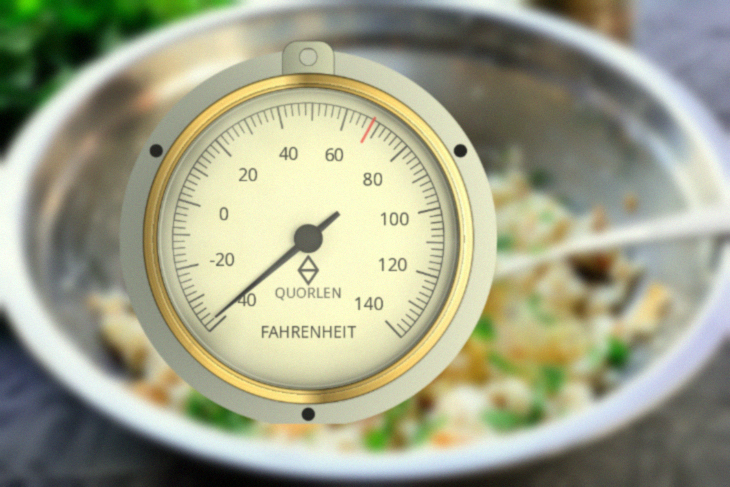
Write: -38 °F
